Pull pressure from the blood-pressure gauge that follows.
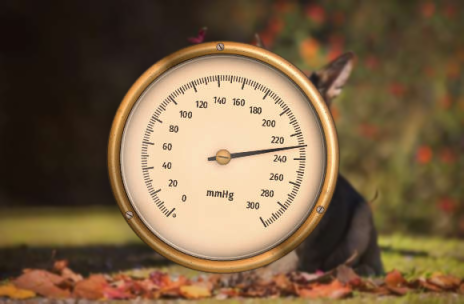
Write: 230 mmHg
